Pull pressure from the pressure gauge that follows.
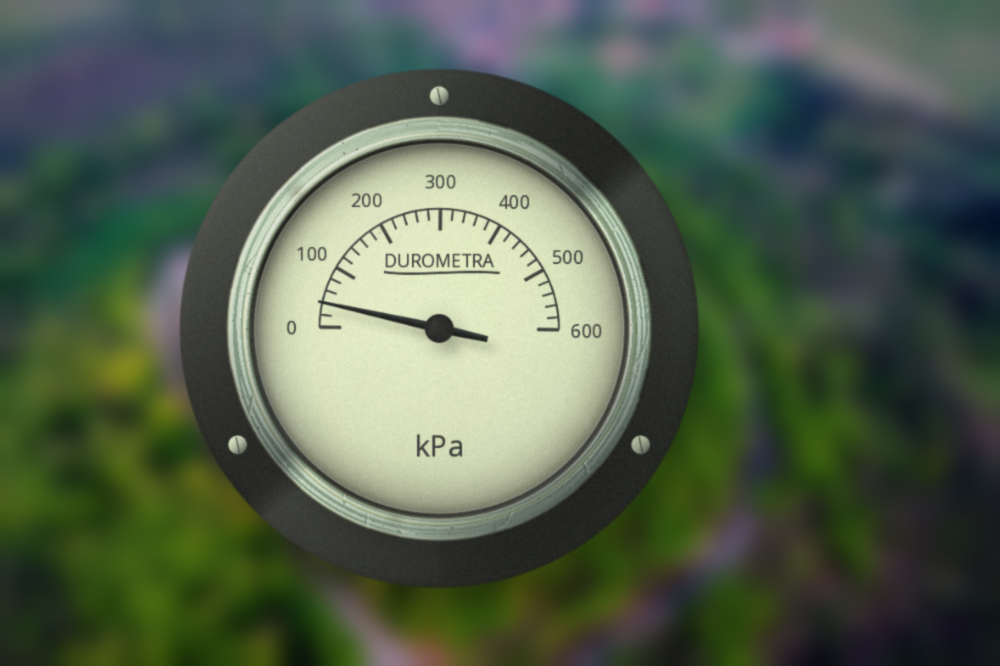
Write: 40 kPa
